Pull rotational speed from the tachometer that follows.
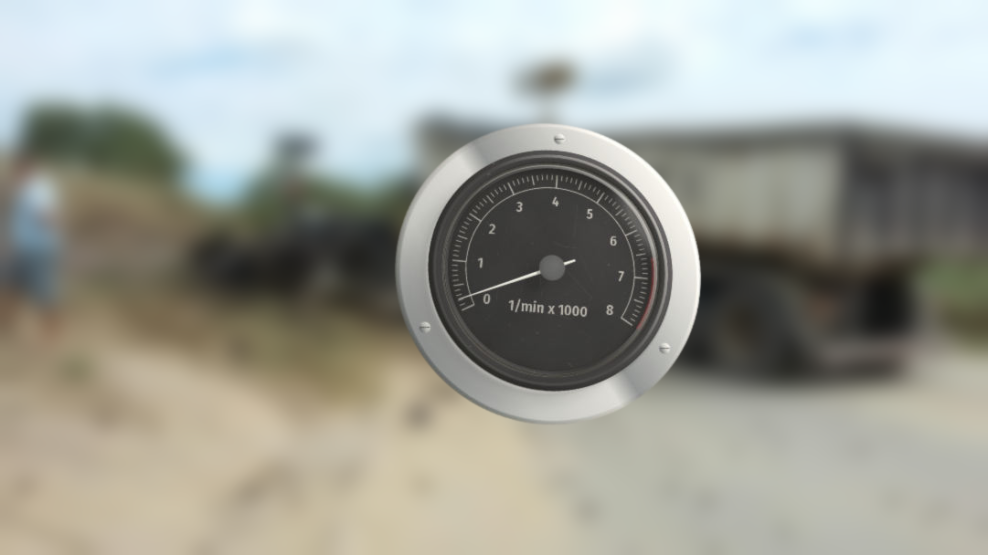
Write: 200 rpm
